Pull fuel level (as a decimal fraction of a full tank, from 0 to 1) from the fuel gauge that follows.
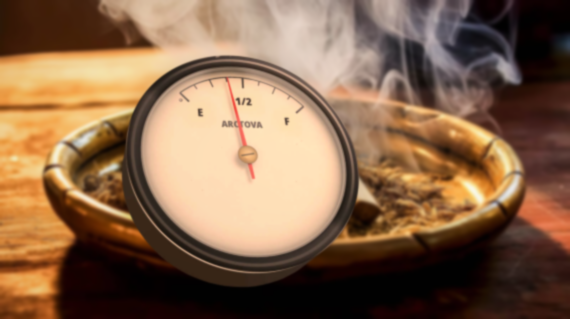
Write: 0.375
